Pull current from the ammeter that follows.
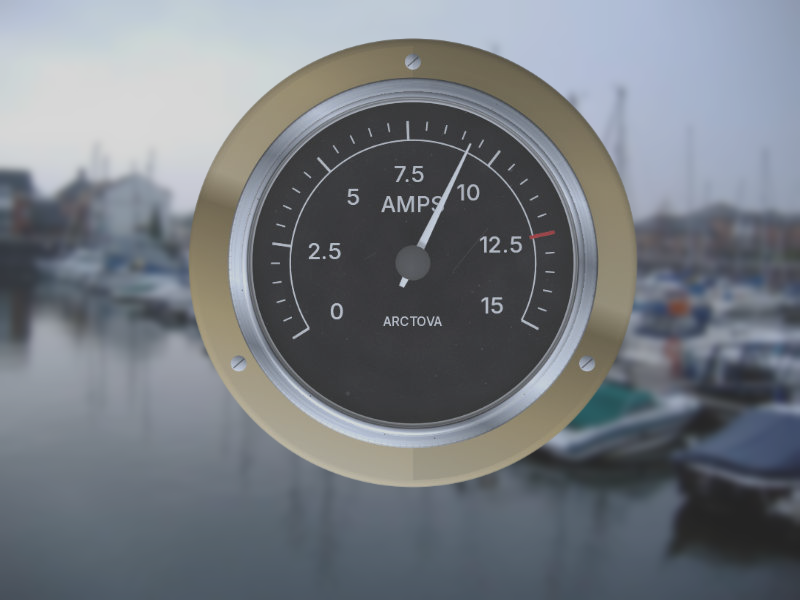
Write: 9.25 A
